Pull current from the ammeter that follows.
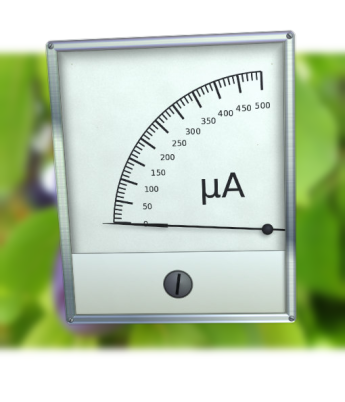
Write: 0 µA
